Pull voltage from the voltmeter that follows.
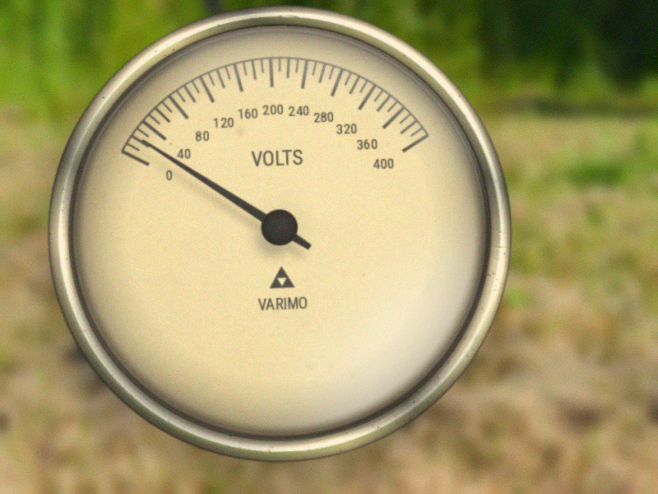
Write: 20 V
